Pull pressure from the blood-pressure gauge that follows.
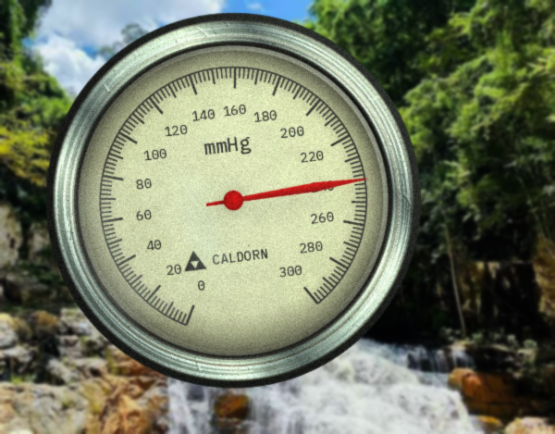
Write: 240 mmHg
